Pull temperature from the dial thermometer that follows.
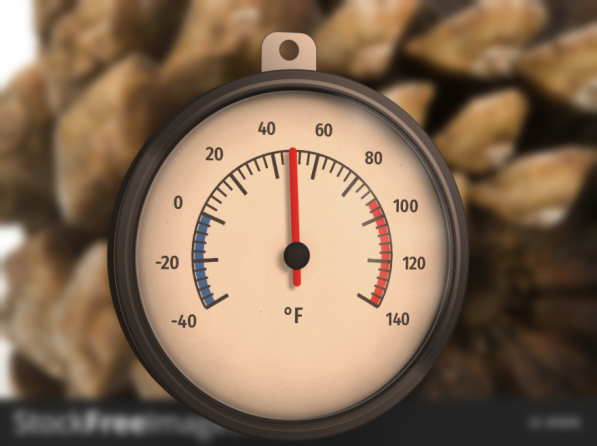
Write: 48 °F
